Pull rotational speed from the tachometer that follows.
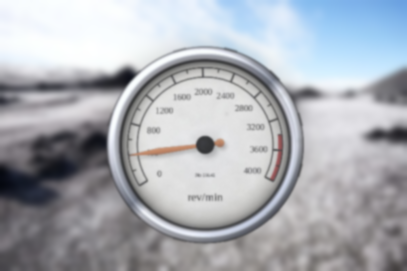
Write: 400 rpm
